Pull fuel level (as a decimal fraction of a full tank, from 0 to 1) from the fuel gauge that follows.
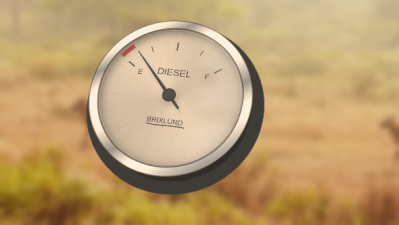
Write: 0.125
